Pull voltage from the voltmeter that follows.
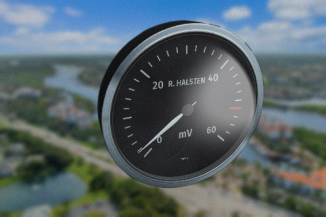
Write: 2 mV
